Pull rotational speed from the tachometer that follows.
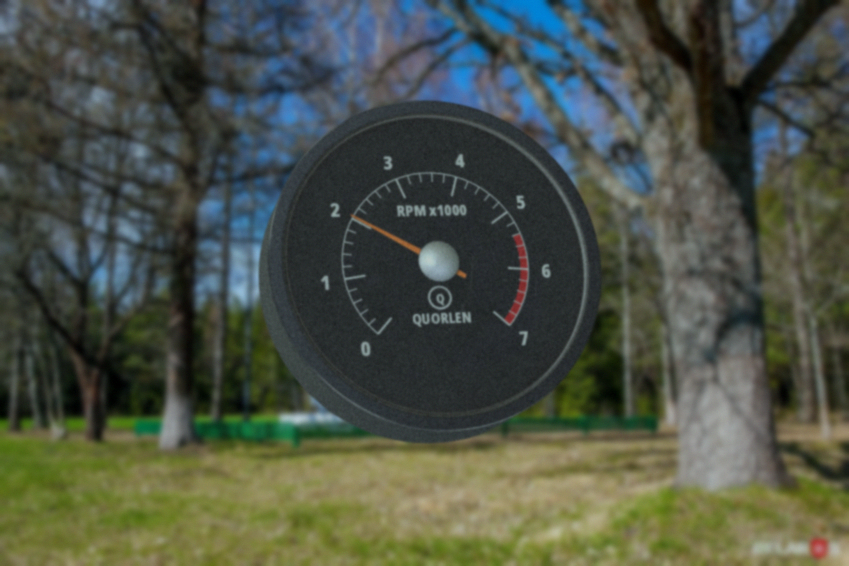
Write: 2000 rpm
